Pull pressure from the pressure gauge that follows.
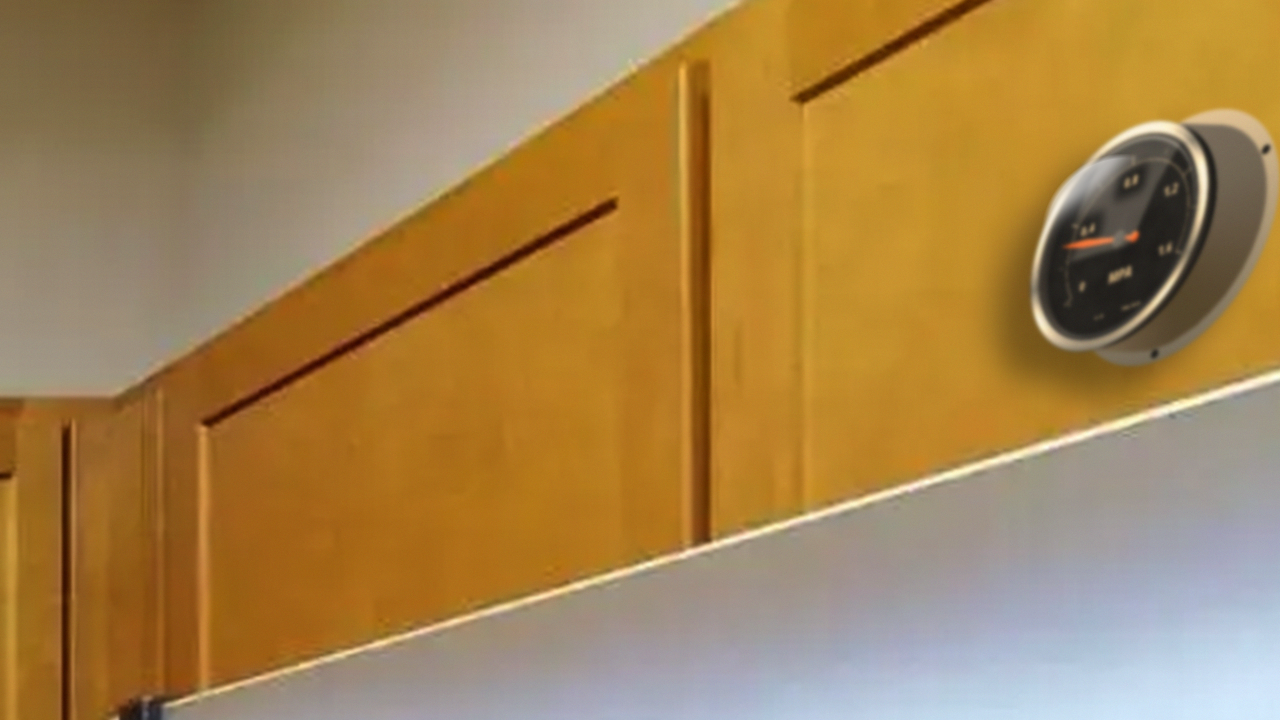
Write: 0.3 MPa
